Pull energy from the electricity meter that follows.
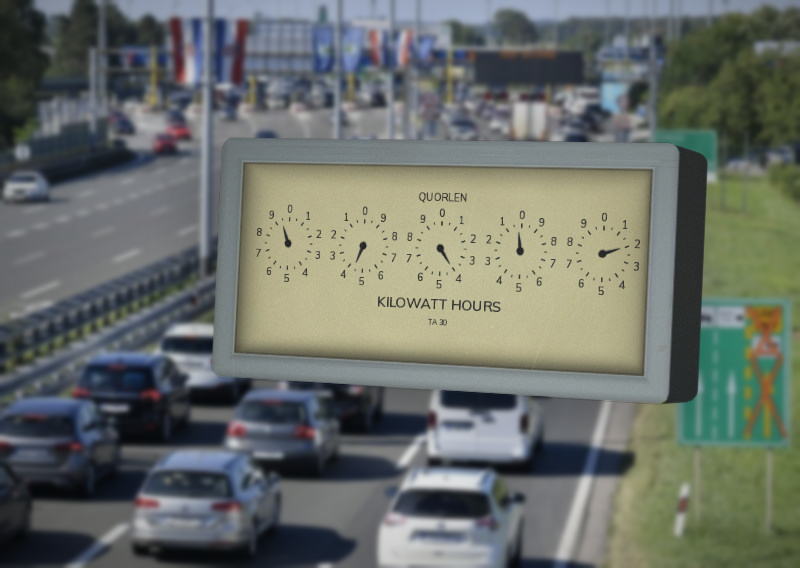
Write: 94402 kWh
